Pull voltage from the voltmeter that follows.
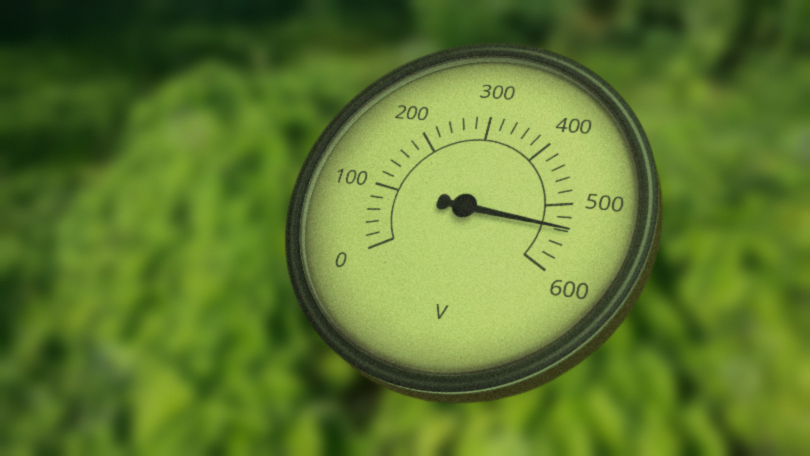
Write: 540 V
